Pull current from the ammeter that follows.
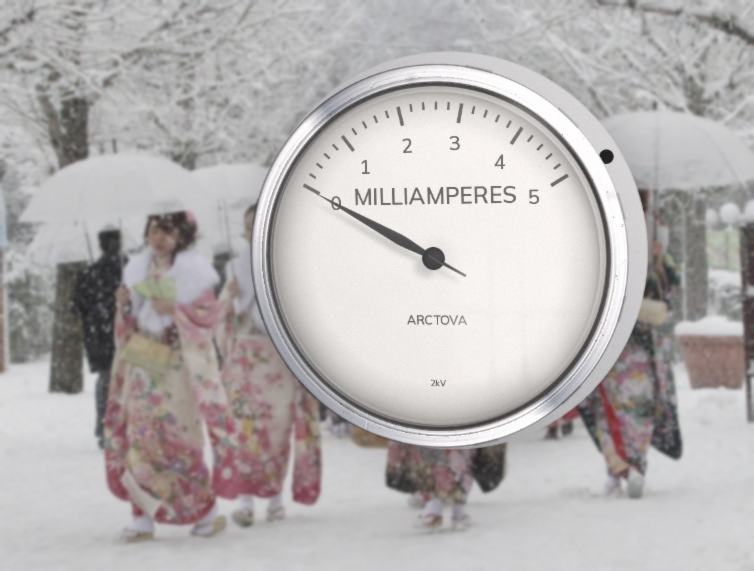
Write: 0 mA
